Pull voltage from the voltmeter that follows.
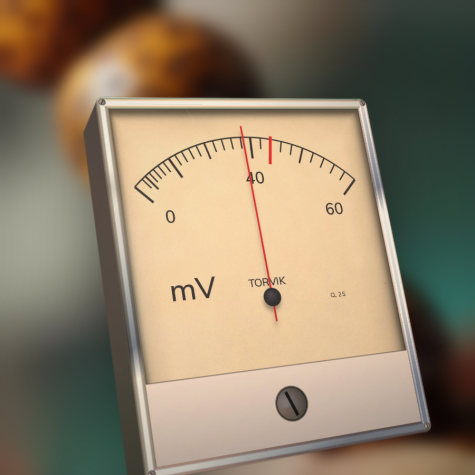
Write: 38 mV
